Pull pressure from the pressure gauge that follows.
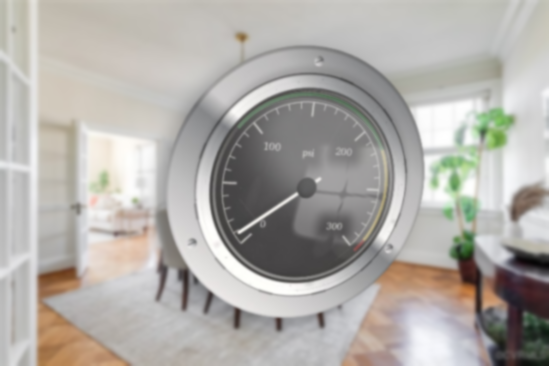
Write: 10 psi
